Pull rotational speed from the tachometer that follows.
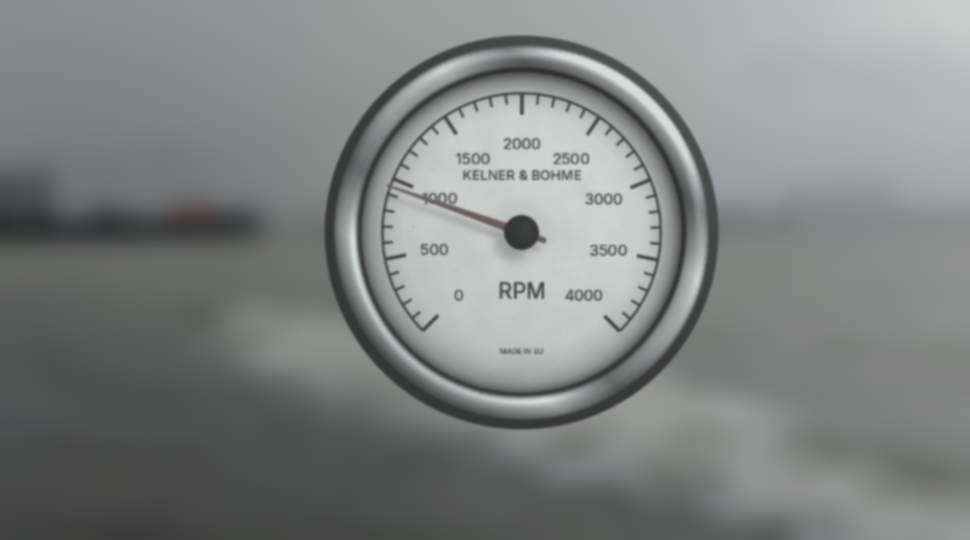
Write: 950 rpm
